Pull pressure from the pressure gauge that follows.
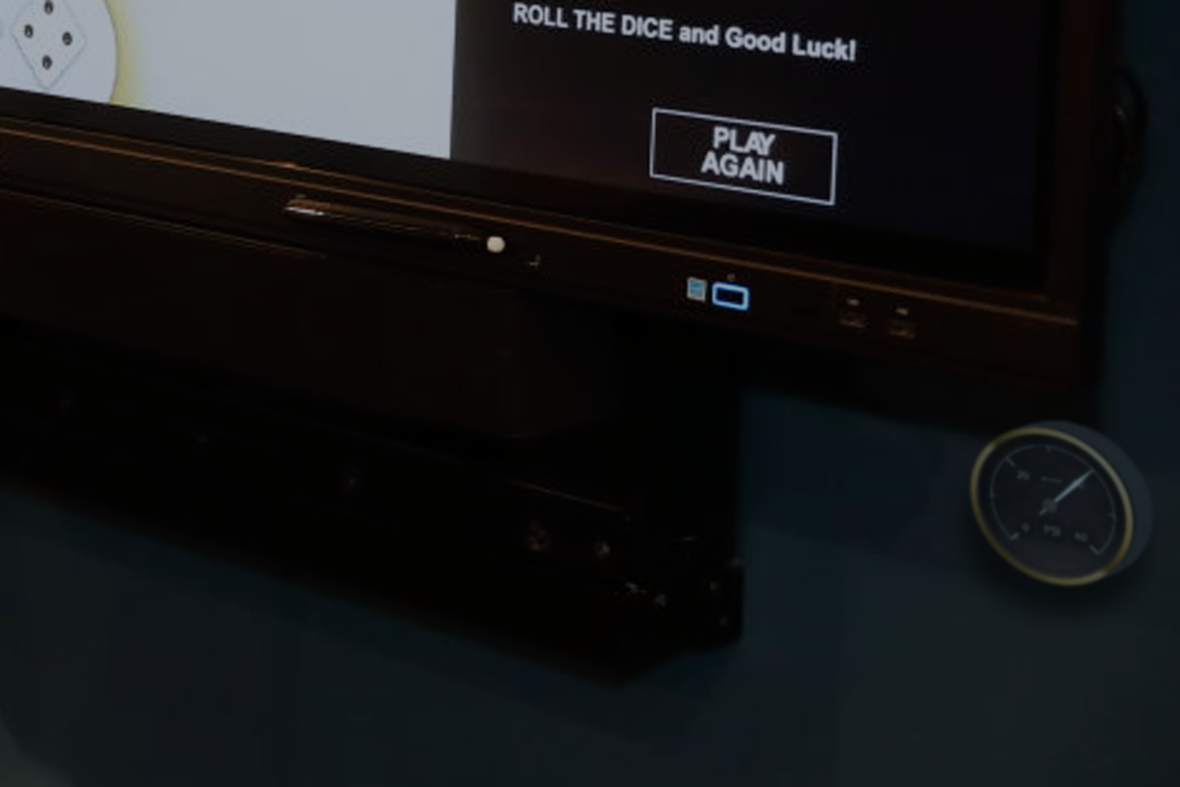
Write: 40 psi
